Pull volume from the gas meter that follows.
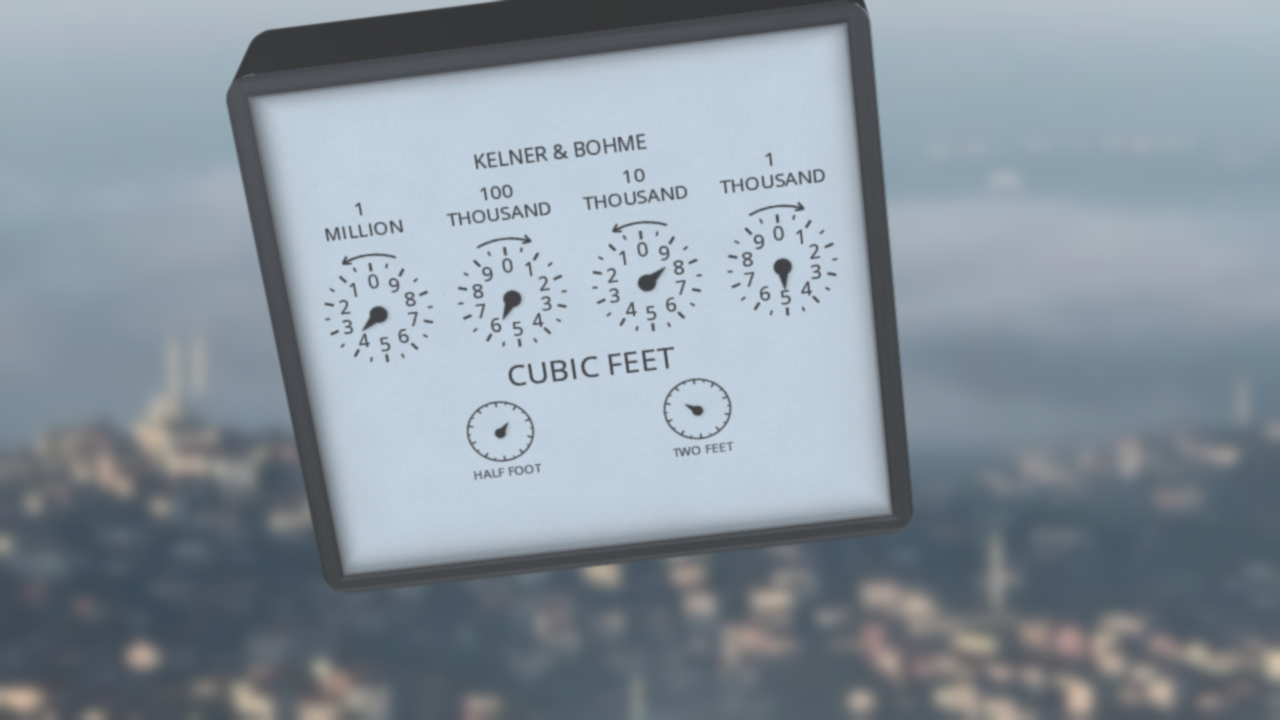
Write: 358500 ft³
